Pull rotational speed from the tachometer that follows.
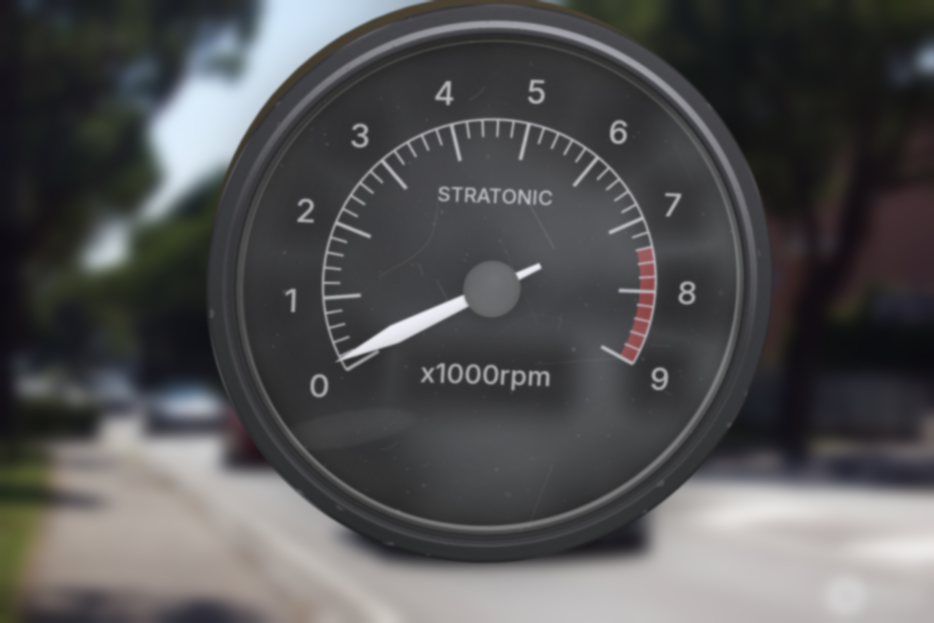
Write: 200 rpm
